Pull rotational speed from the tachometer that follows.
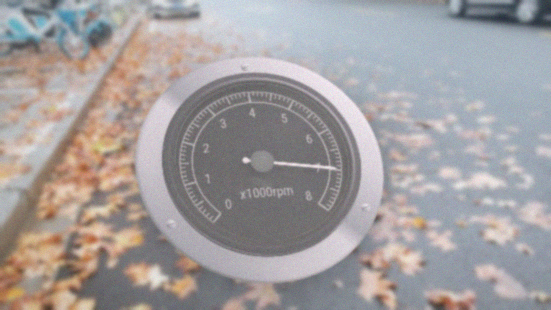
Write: 7000 rpm
